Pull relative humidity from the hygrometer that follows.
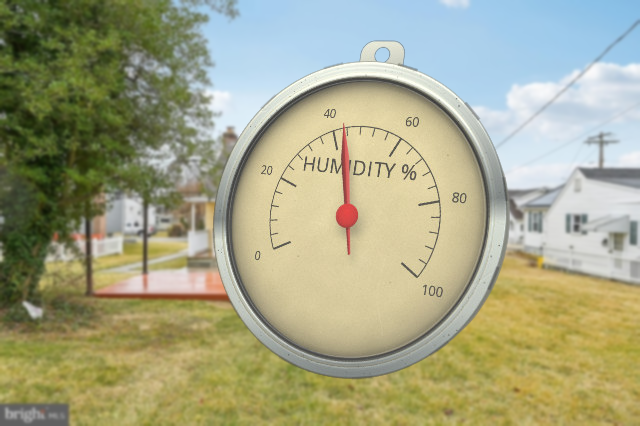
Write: 44 %
